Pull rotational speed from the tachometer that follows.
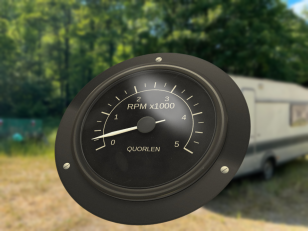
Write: 250 rpm
